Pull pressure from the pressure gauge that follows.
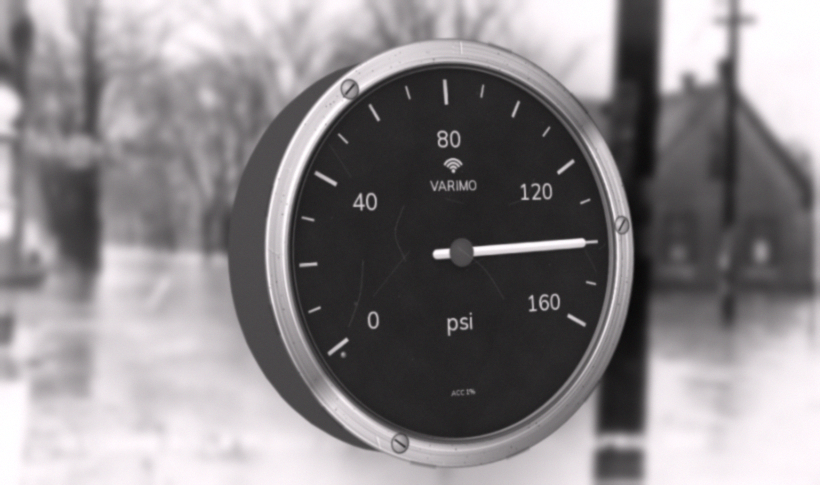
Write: 140 psi
